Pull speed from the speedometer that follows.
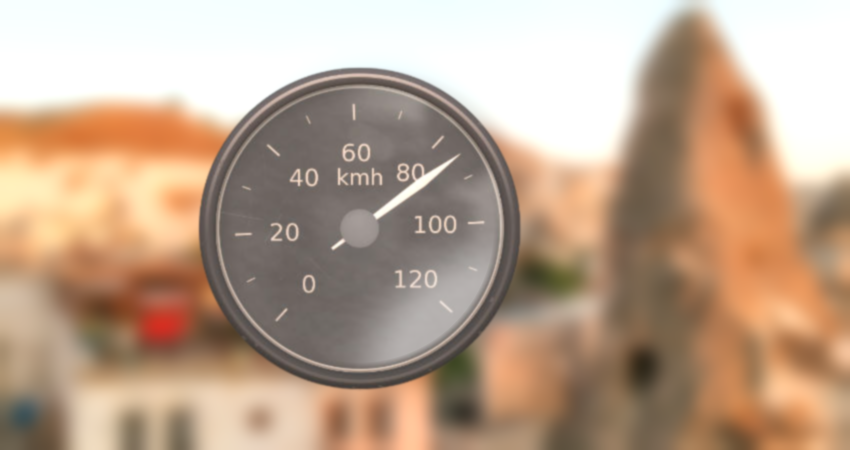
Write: 85 km/h
